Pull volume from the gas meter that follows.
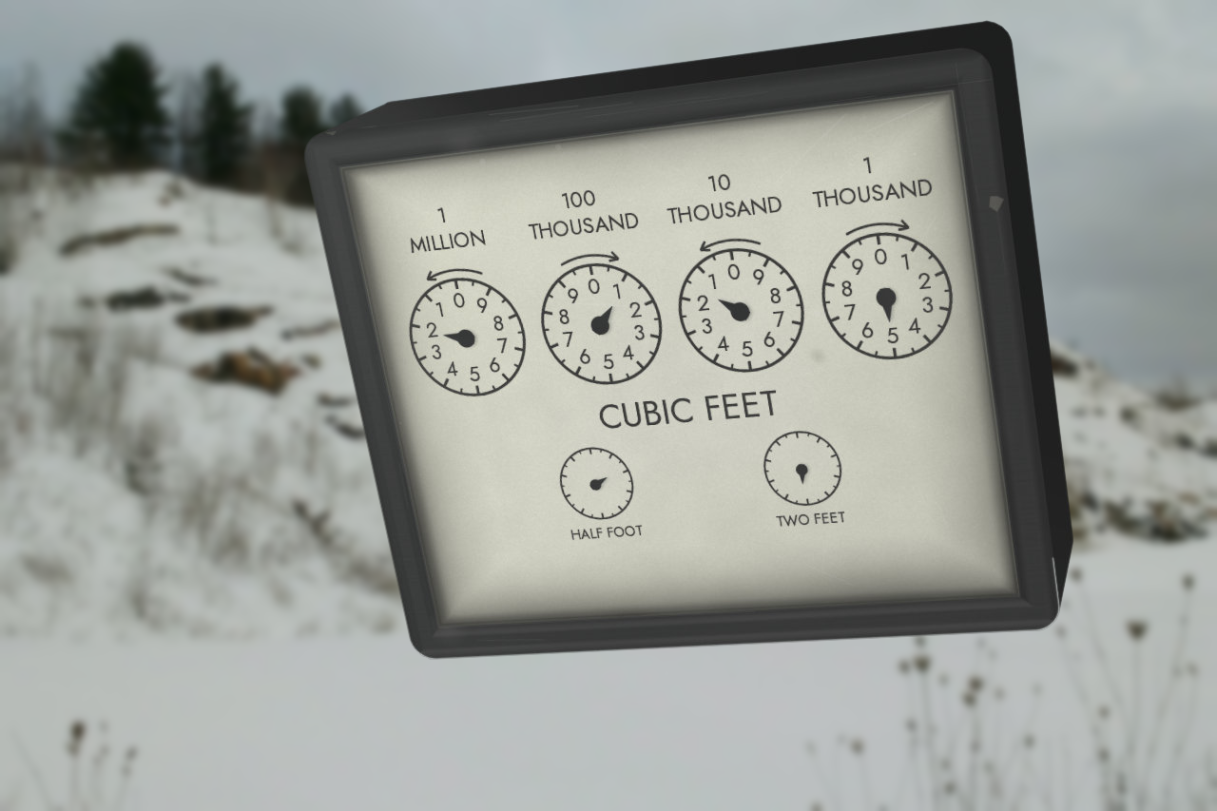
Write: 211500 ft³
